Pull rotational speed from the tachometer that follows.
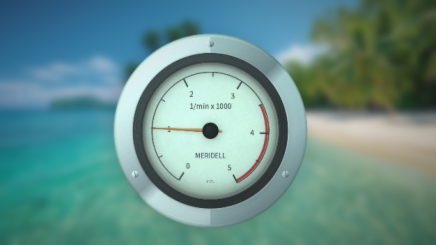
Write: 1000 rpm
